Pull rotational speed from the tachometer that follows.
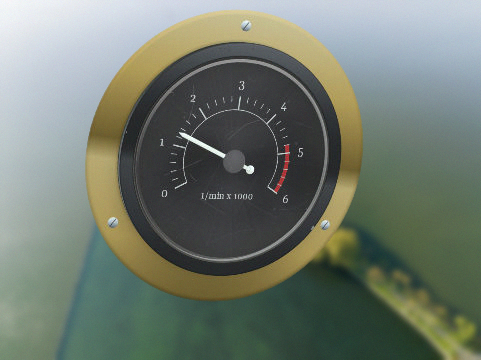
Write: 1300 rpm
